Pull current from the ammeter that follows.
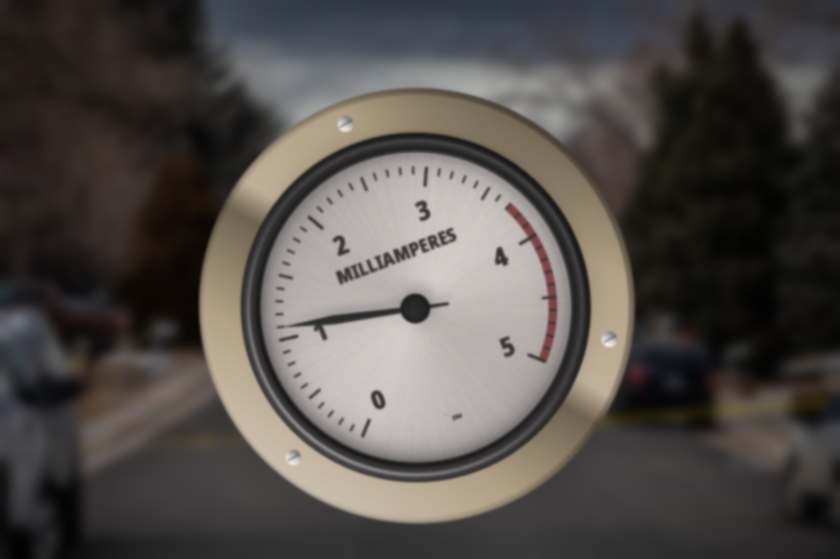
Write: 1.1 mA
